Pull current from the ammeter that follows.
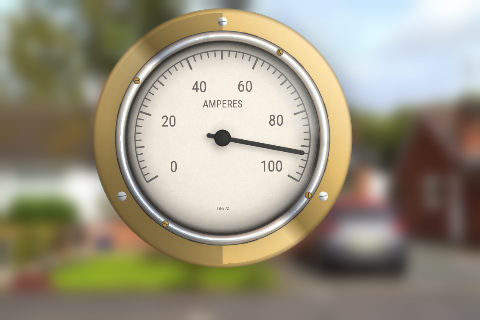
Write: 92 A
